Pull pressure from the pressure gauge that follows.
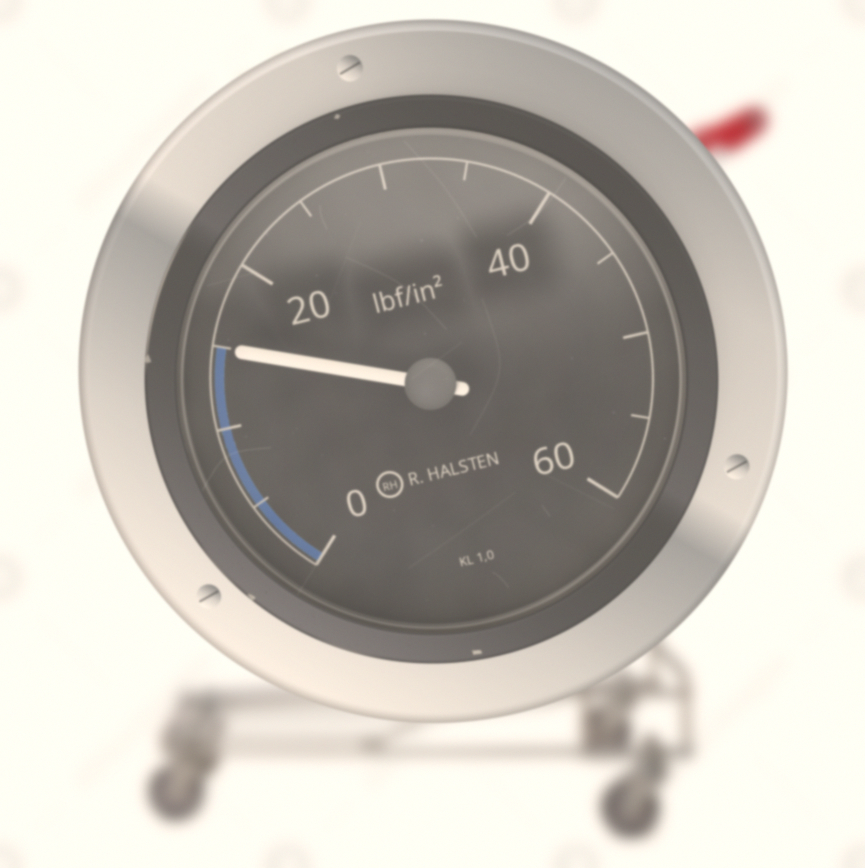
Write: 15 psi
